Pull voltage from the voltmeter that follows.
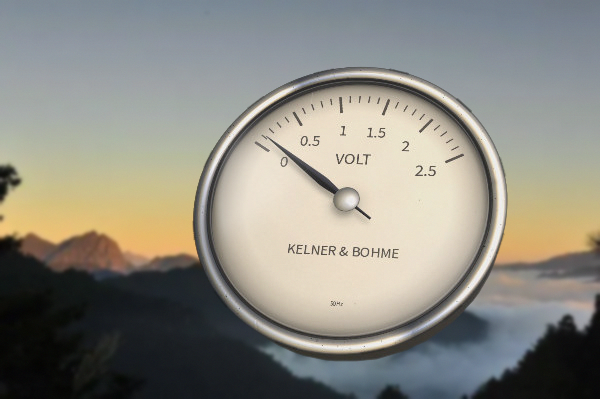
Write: 0.1 V
